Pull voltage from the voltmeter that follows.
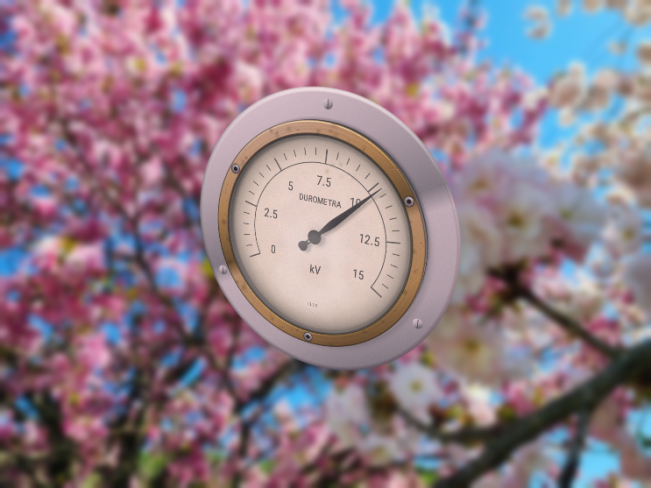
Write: 10.25 kV
